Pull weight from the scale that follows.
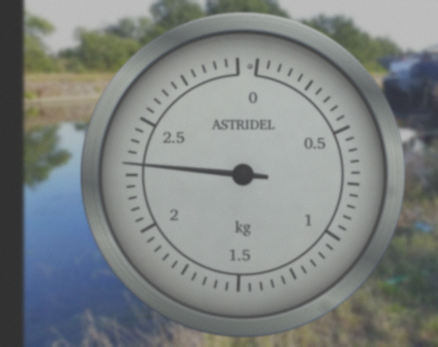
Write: 2.3 kg
